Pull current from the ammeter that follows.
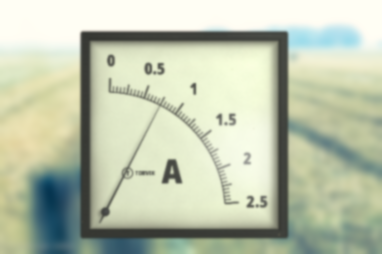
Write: 0.75 A
